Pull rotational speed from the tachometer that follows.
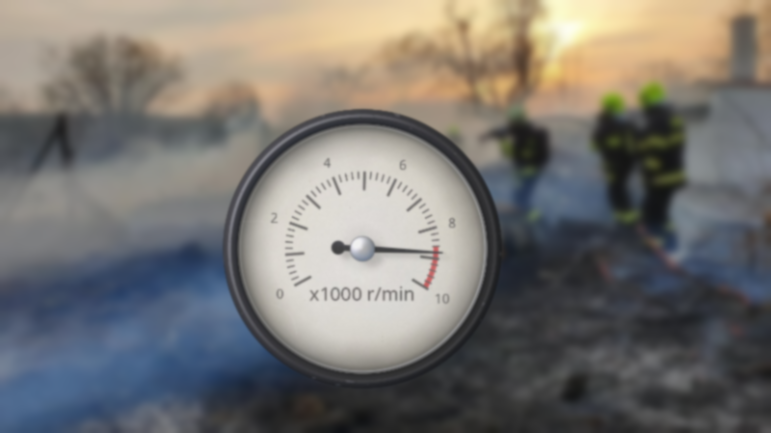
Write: 8800 rpm
